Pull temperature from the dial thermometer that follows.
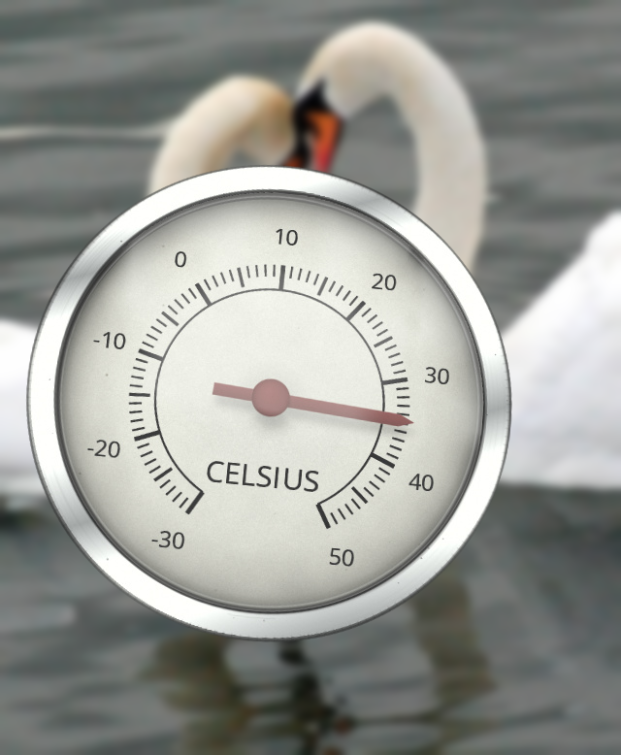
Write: 35 °C
